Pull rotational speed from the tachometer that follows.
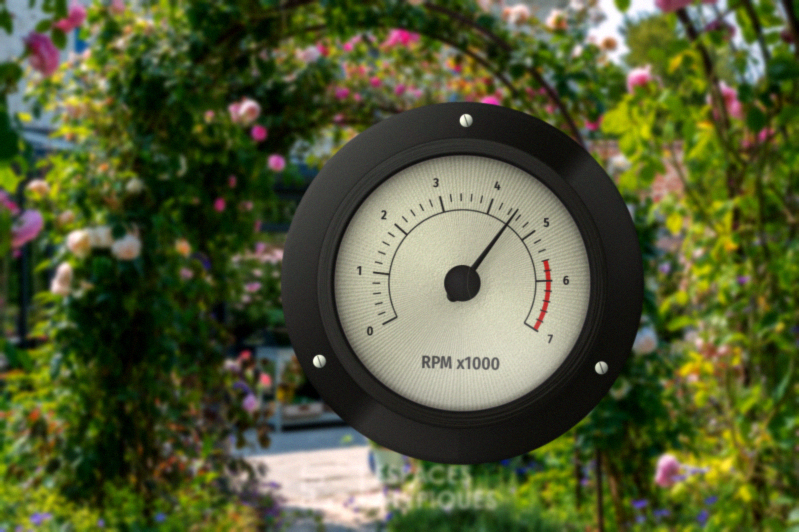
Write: 4500 rpm
